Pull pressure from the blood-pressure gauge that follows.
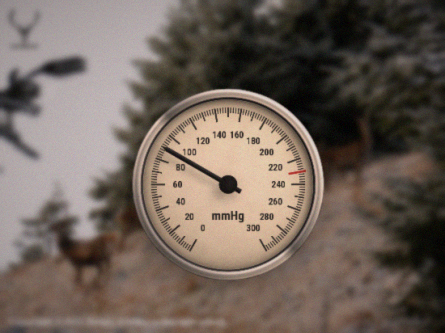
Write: 90 mmHg
